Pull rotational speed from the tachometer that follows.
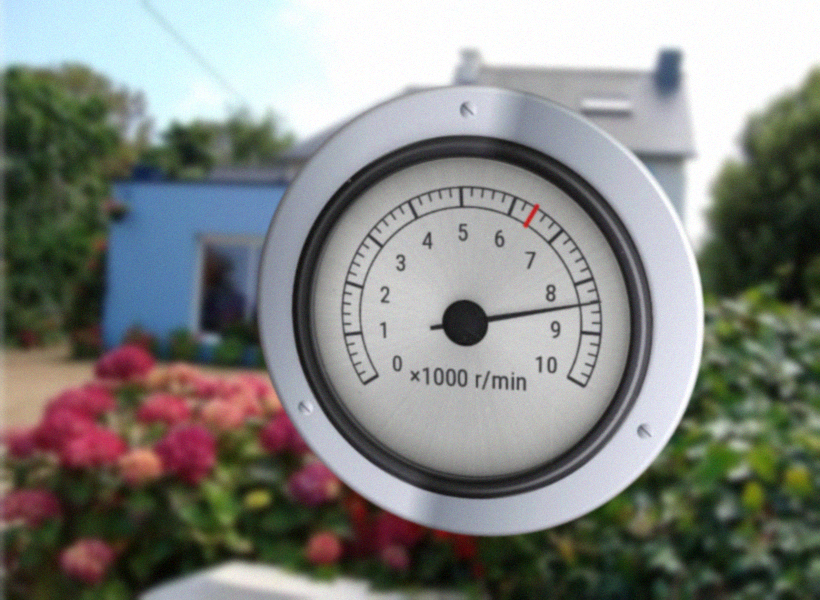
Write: 8400 rpm
